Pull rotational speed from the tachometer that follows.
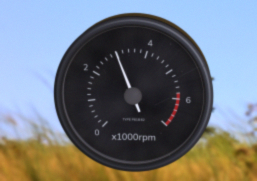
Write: 3000 rpm
